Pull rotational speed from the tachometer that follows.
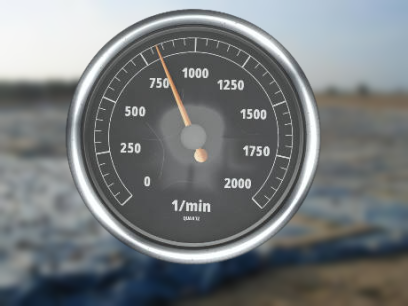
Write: 825 rpm
